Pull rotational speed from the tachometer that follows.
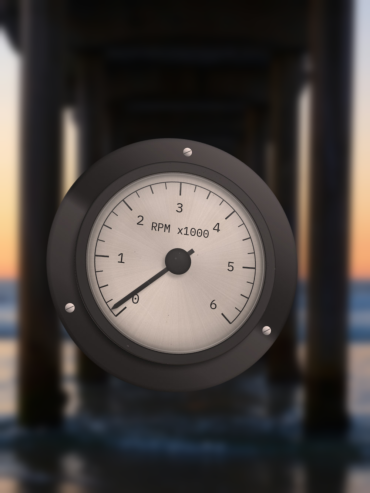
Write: 125 rpm
